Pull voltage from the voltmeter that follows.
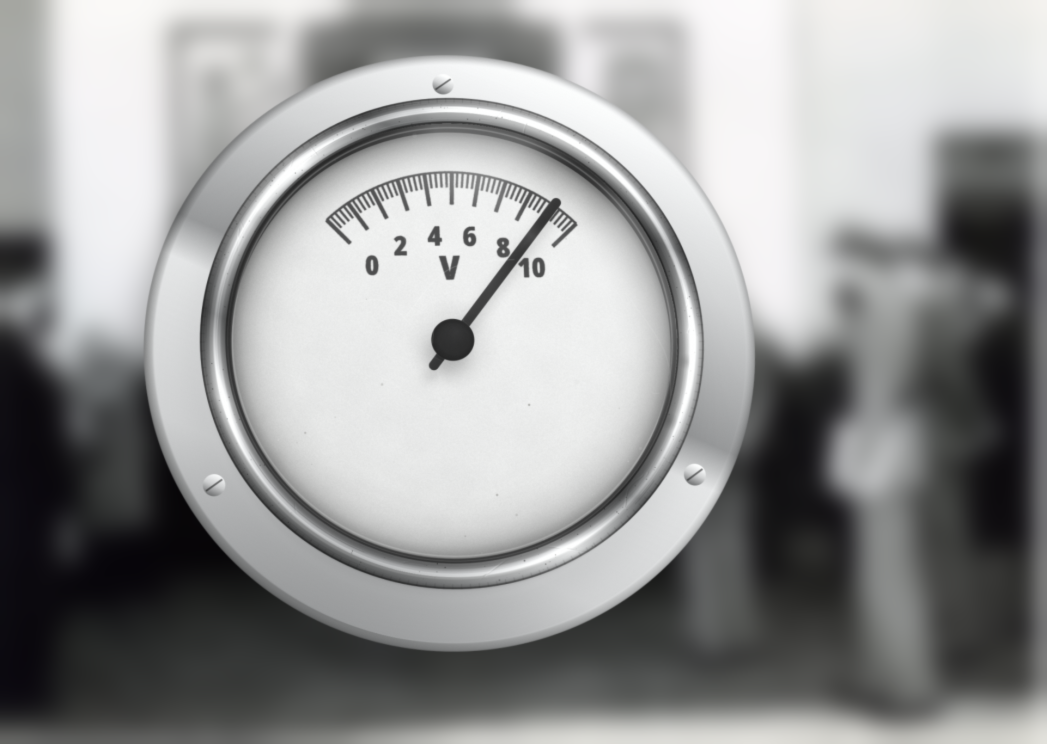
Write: 9 V
